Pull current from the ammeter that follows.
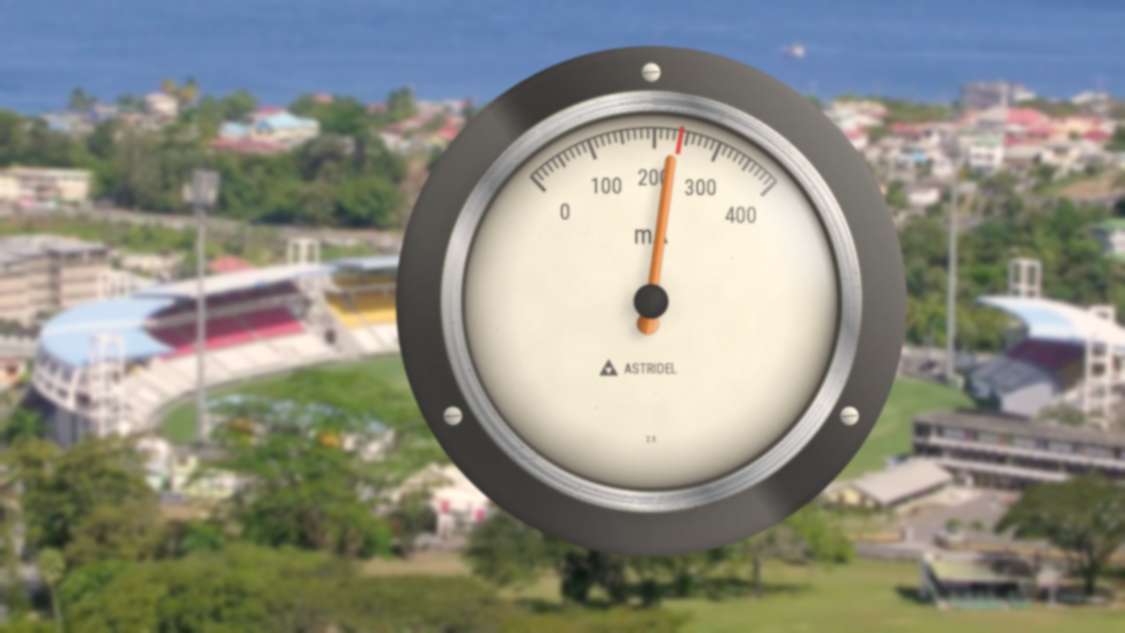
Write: 230 mA
